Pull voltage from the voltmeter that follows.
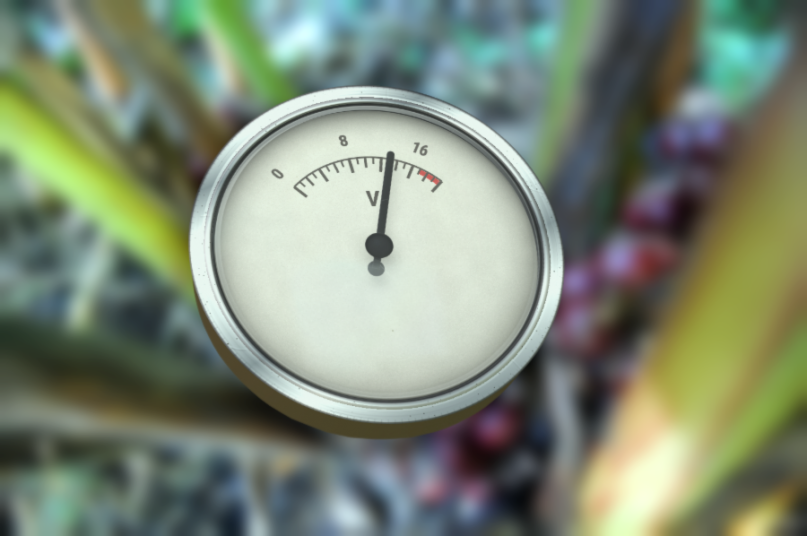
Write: 13 V
